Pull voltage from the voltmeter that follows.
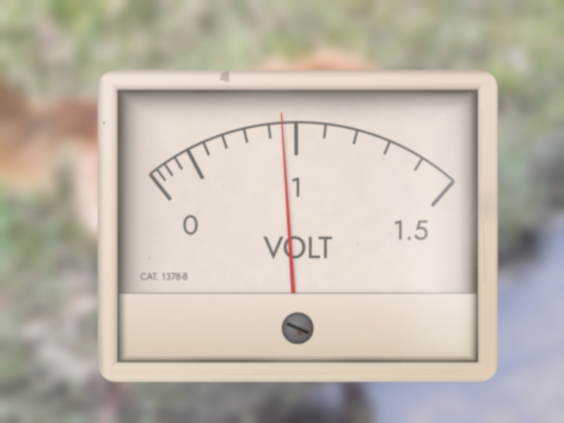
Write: 0.95 V
